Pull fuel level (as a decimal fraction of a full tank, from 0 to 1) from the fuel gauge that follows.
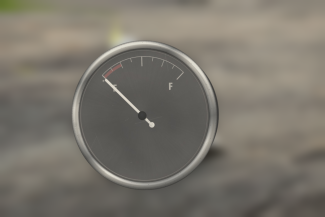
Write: 0
